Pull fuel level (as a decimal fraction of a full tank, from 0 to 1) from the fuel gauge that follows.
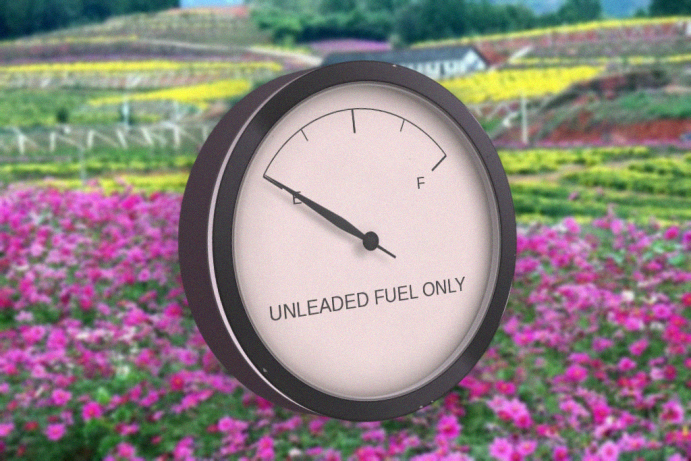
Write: 0
